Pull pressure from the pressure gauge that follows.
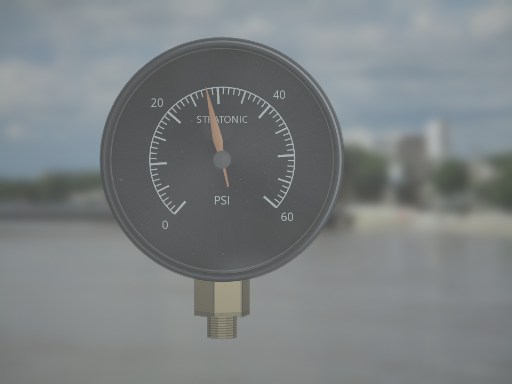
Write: 28 psi
